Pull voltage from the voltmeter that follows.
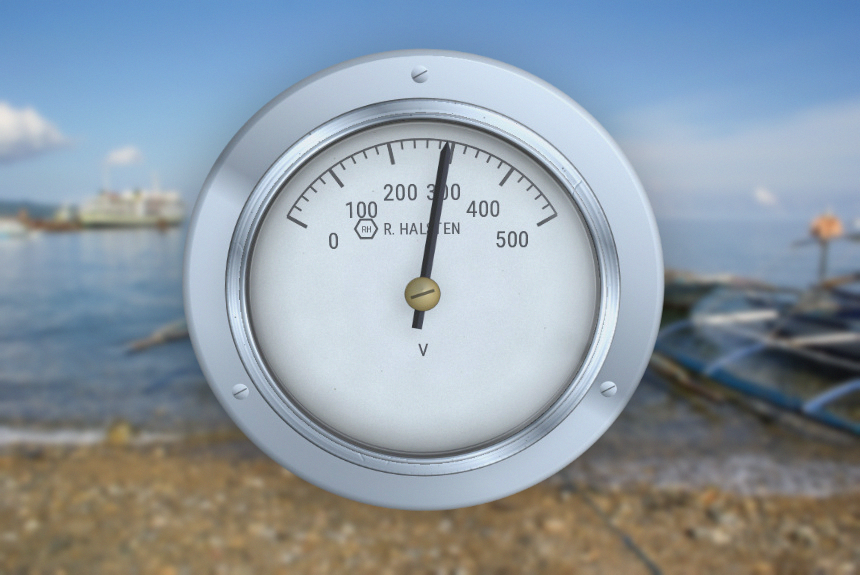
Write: 290 V
